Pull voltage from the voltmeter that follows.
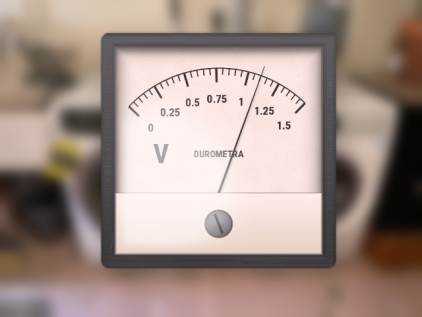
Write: 1.1 V
